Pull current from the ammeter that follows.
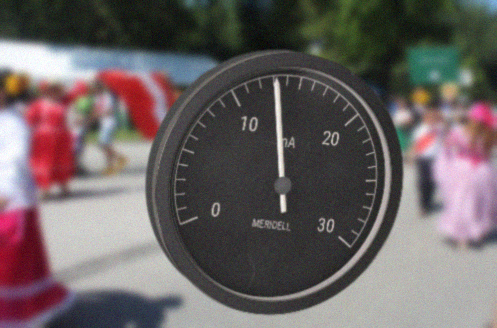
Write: 13 mA
